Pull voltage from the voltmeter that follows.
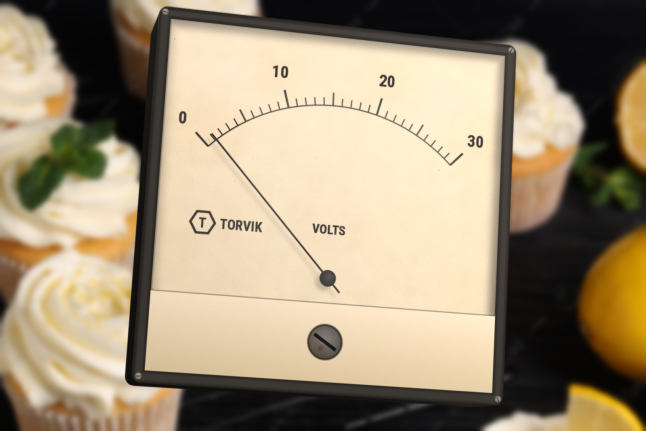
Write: 1 V
